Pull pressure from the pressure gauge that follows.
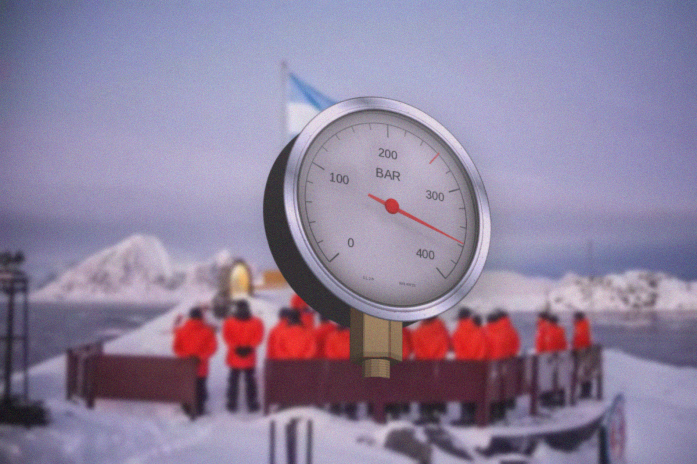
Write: 360 bar
